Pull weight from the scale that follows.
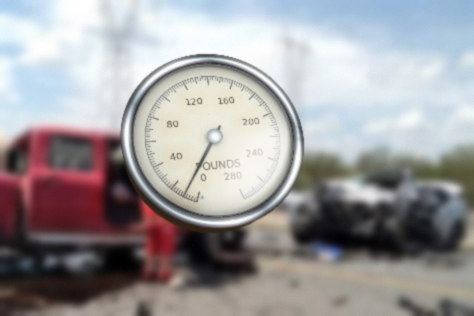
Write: 10 lb
